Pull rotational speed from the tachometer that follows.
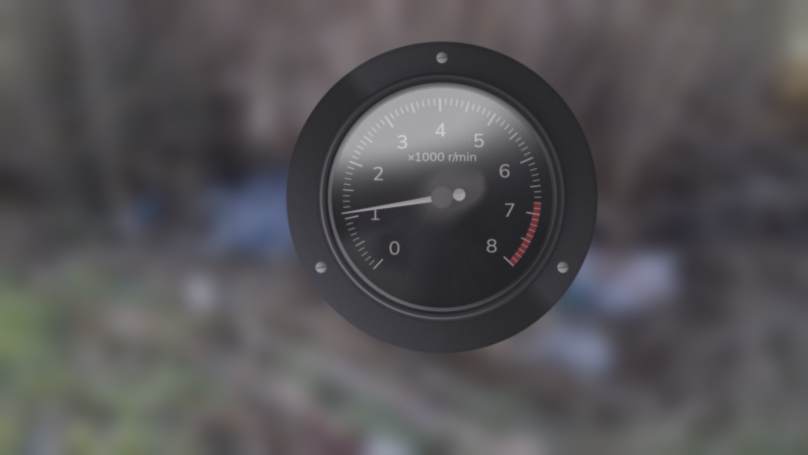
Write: 1100 rpm
